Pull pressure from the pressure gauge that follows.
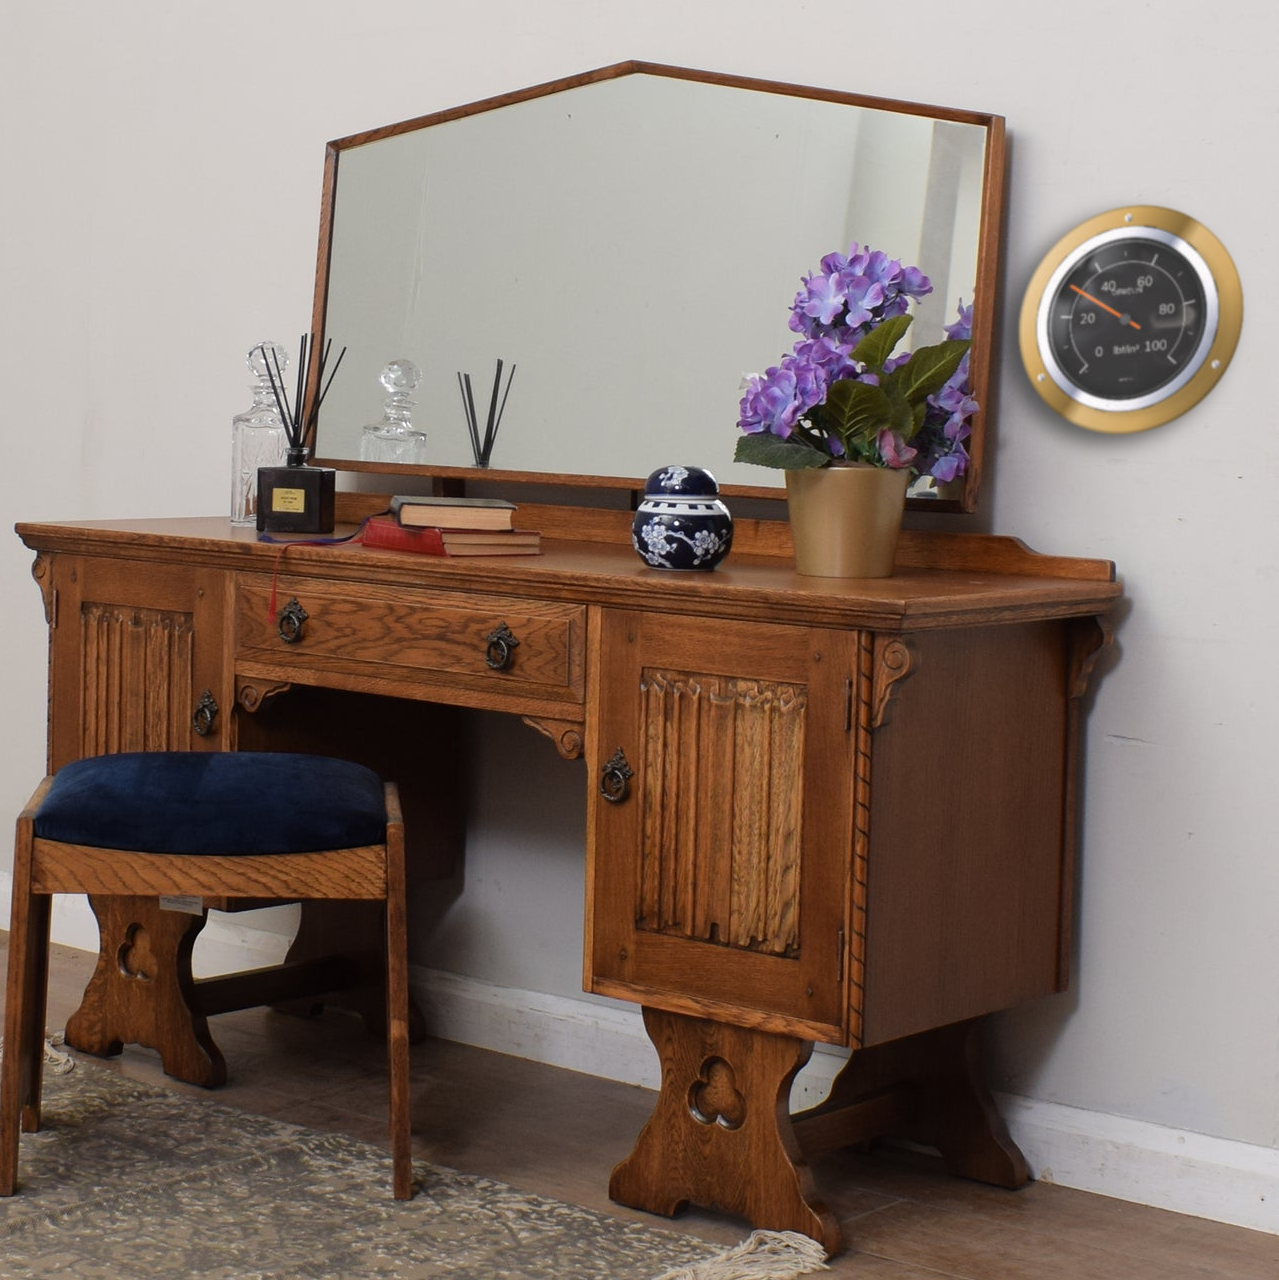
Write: 30 psi
